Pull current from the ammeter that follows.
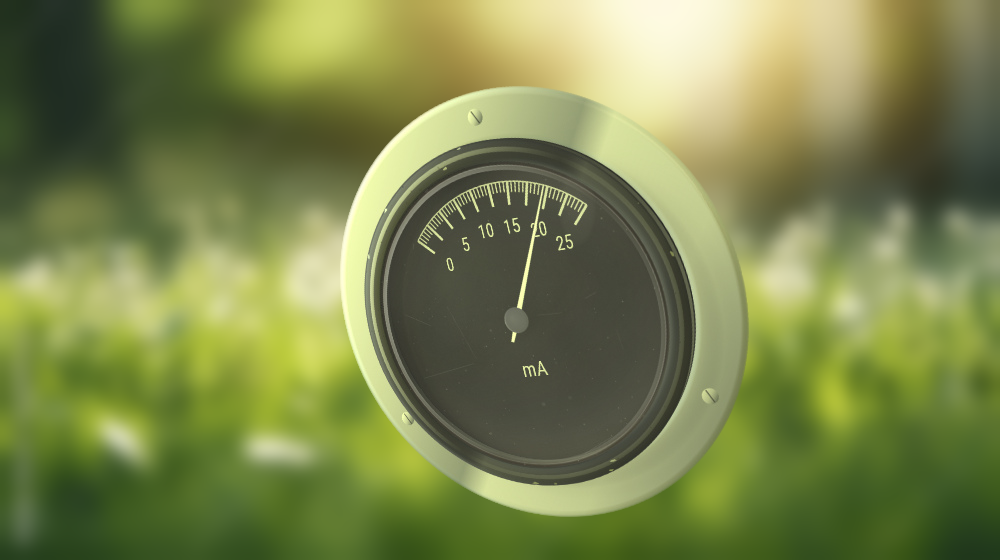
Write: 20 mA
